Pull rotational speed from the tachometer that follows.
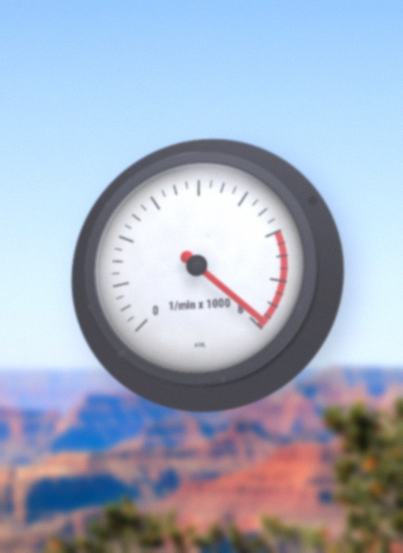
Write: 7875 rpm
